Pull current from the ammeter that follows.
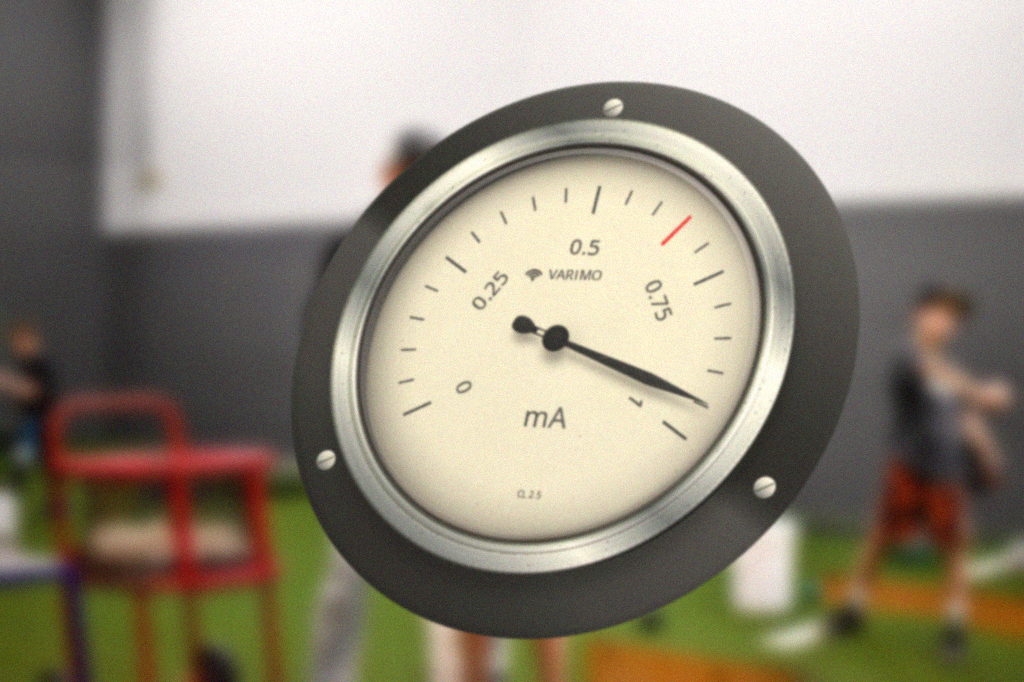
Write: 0.95 mA
